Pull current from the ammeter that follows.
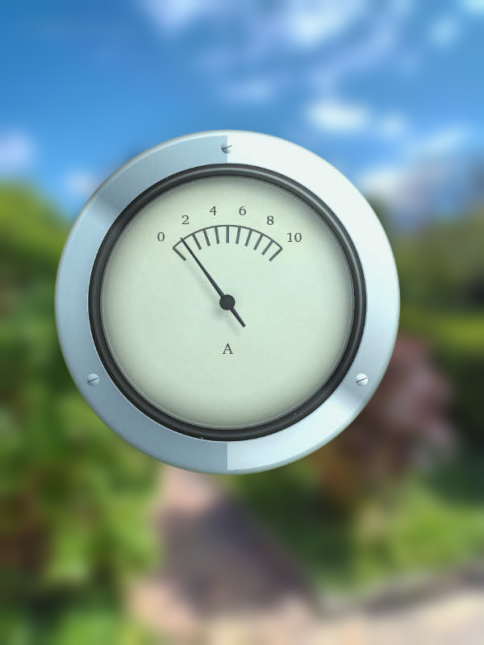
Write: 1 A
